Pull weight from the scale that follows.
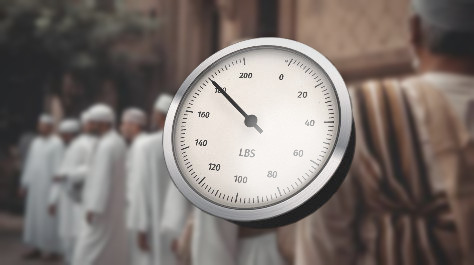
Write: 180 lb
